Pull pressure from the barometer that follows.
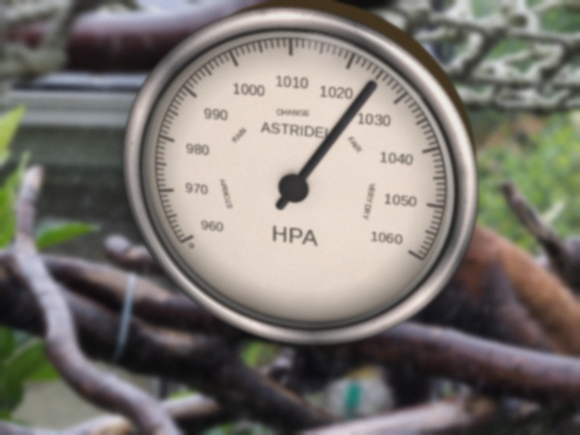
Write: 1025 hPa
